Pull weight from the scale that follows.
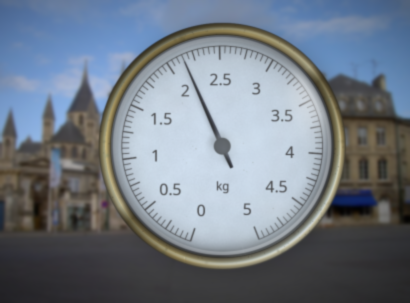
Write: 2.15 kg
